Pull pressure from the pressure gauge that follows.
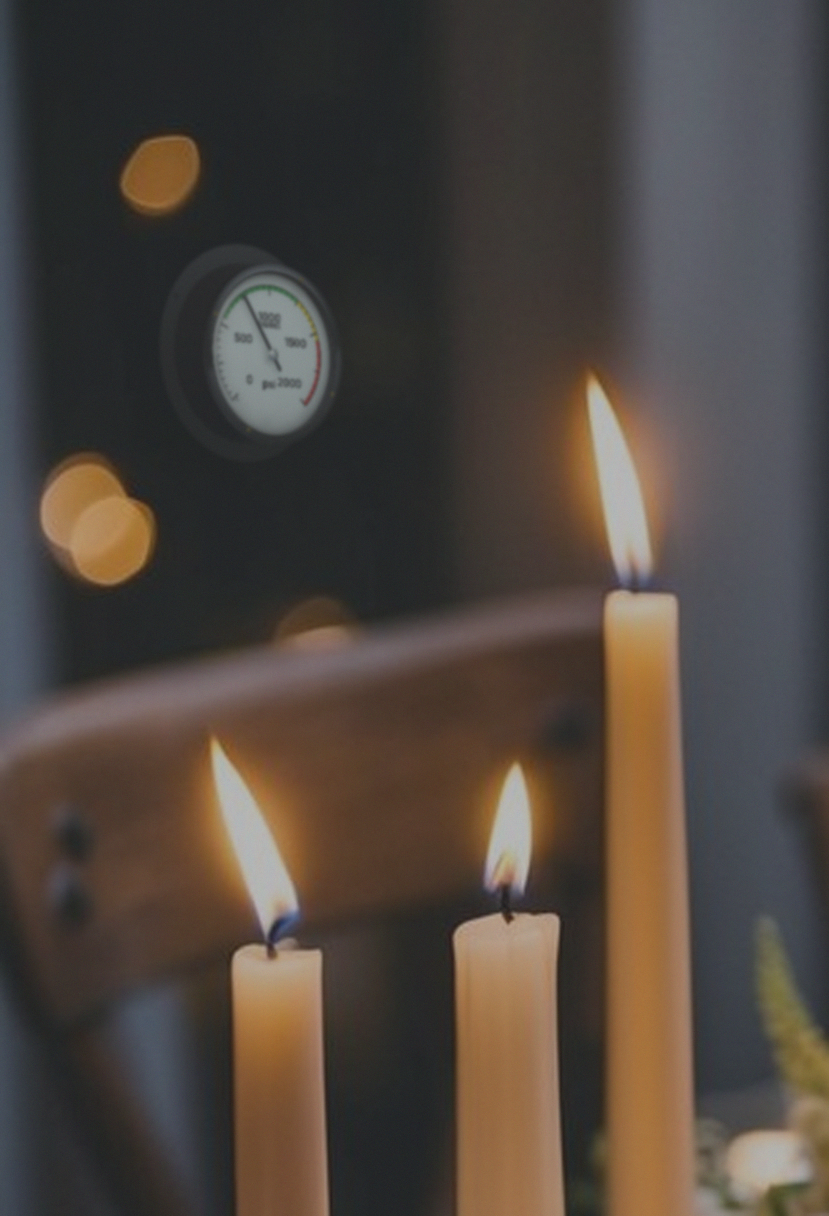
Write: 750 psi
